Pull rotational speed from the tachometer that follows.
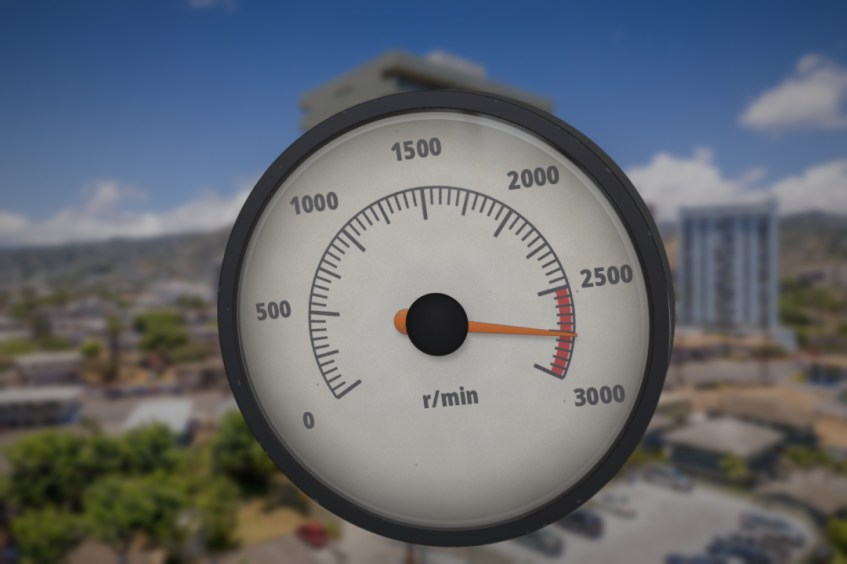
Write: 2750 rpm
